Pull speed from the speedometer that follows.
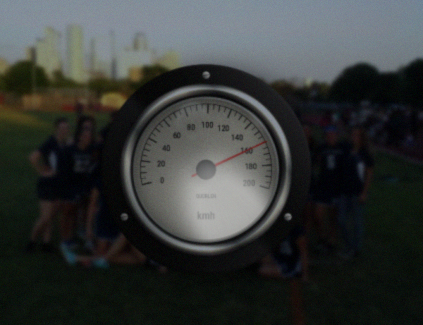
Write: 160 km/h
